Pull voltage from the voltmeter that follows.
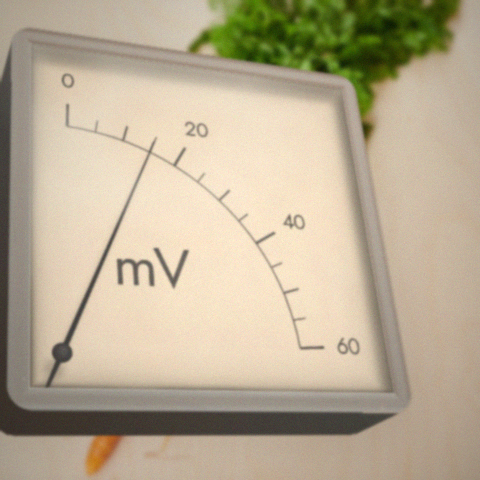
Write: 15 mV
